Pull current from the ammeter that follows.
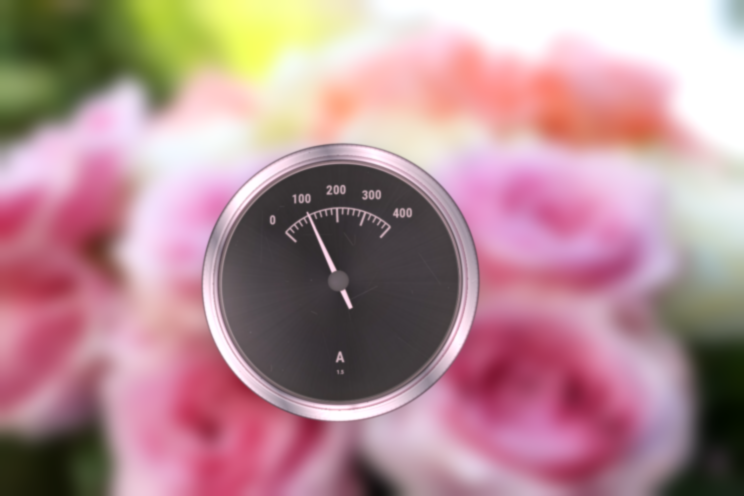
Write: 100 A
